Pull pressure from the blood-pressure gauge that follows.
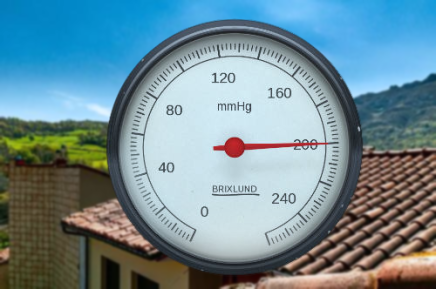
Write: 200 mmHg
